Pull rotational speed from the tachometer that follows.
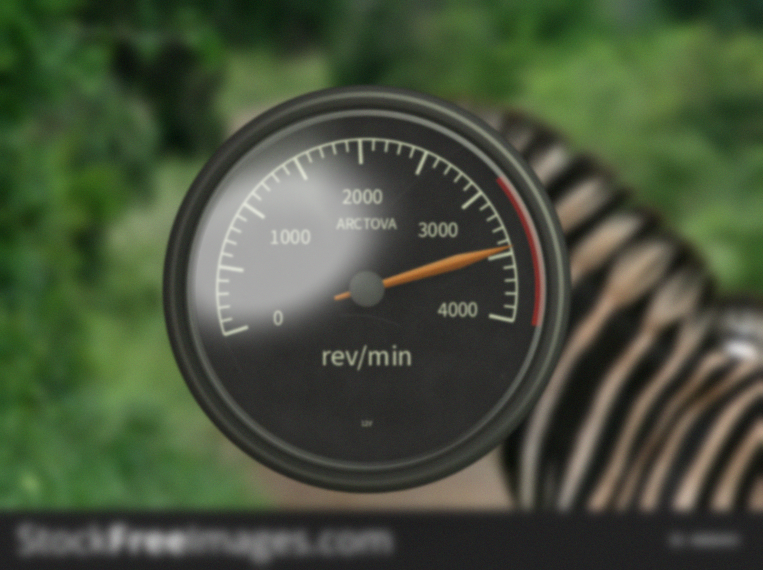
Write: 3450 rpm
